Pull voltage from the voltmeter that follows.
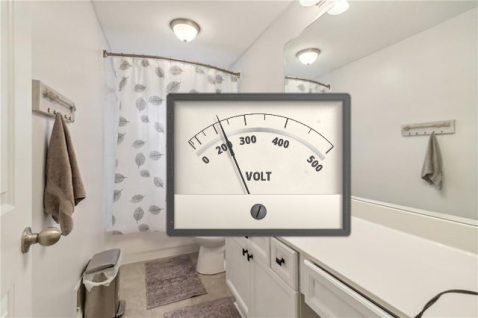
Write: 225 V
